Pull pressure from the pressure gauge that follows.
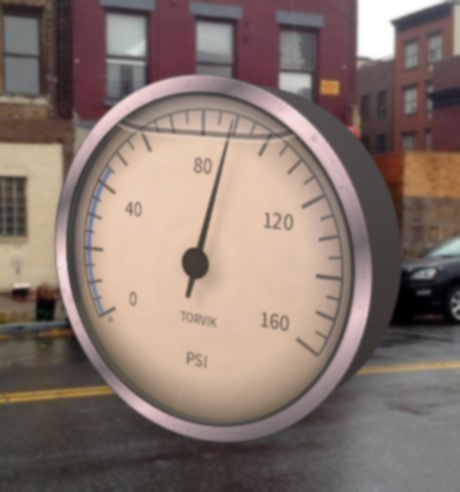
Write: 90 psi
